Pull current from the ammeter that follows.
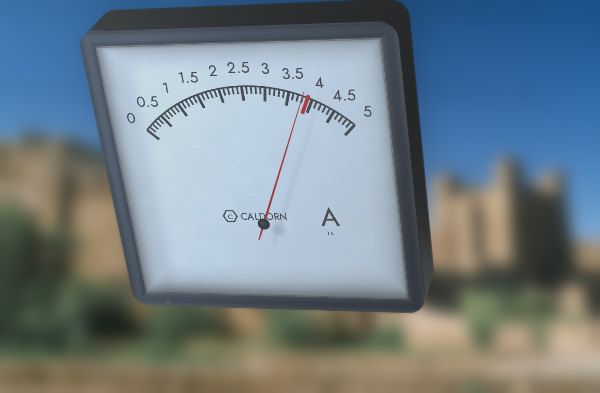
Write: 3.8 A
